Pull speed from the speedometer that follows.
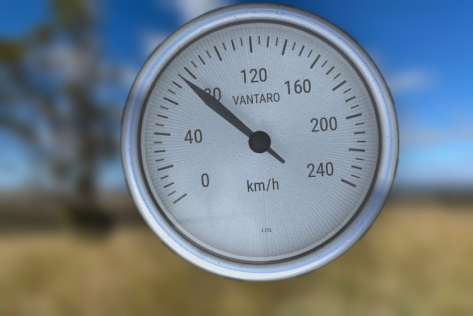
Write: 75 km/h
